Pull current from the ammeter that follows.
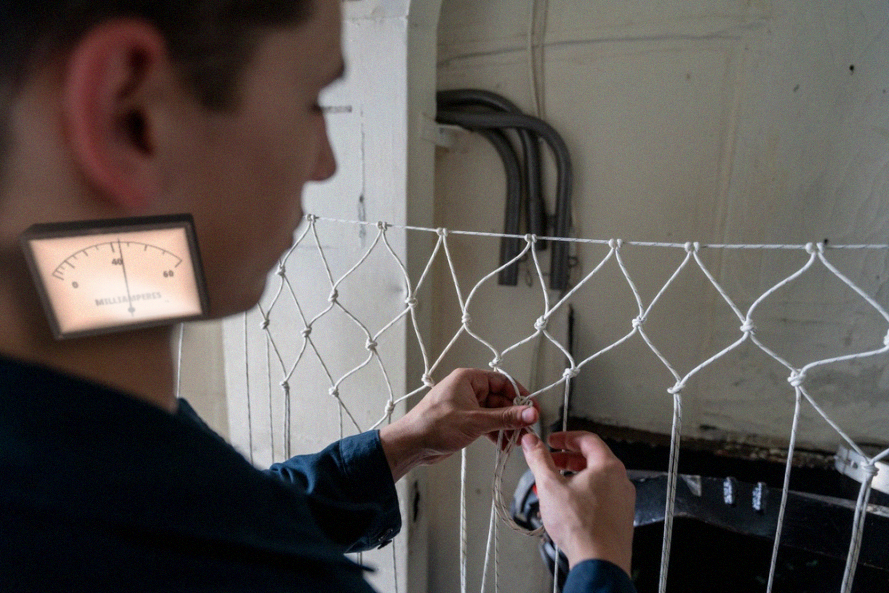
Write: 42.5 mA
